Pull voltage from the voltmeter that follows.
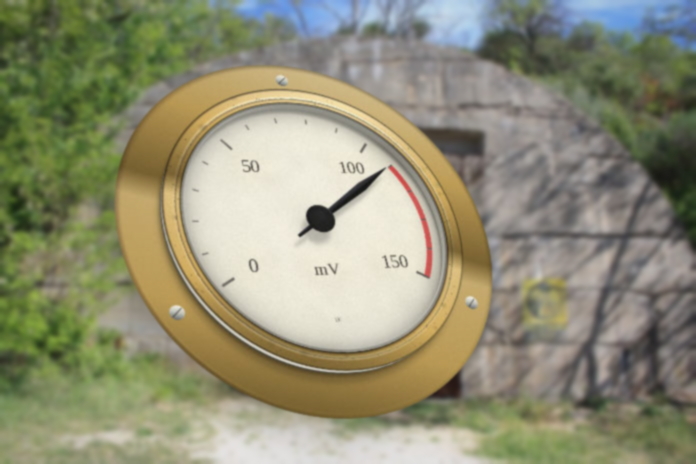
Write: 110 mV
